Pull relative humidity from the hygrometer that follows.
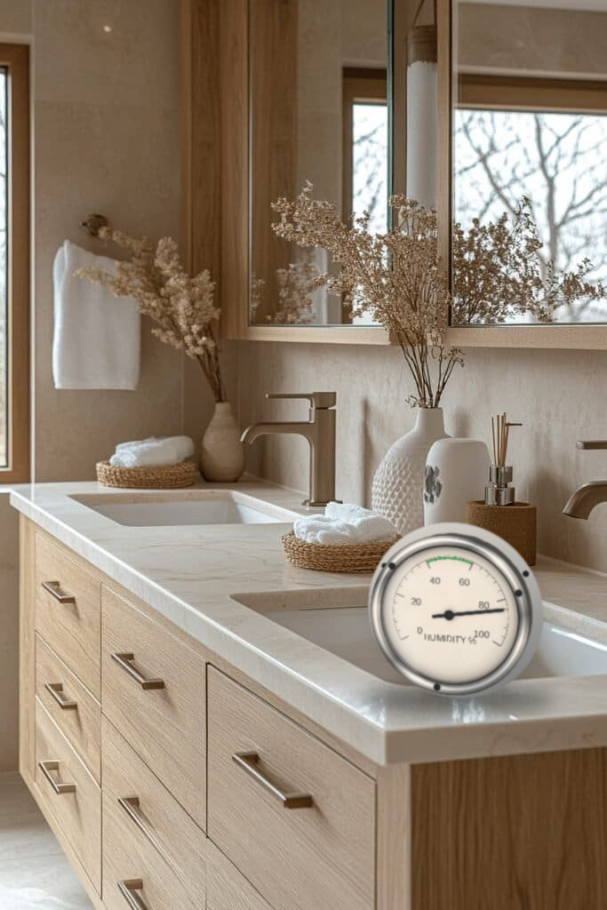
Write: 84 %
